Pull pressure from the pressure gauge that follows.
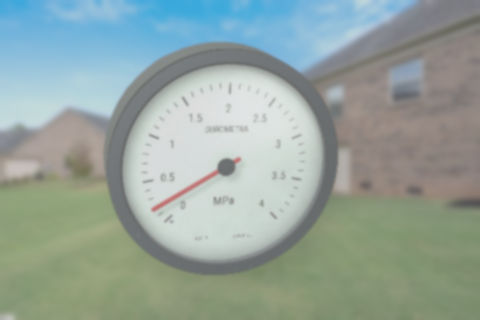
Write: 0.2 MPa
